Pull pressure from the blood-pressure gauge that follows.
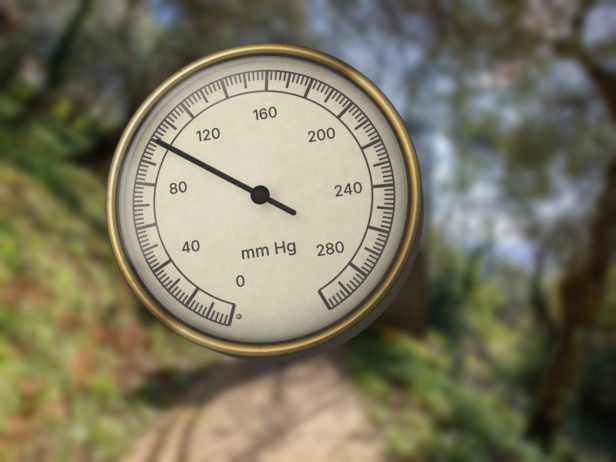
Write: 100 mmHg
